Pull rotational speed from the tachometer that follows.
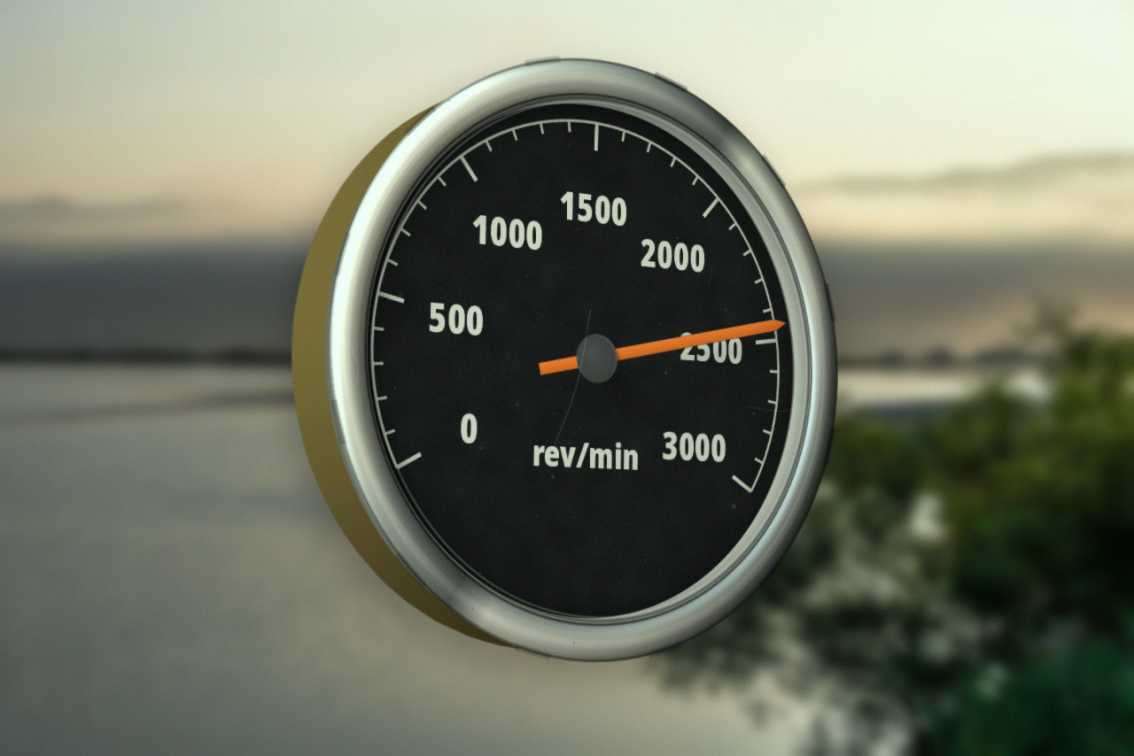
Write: 2450 rpm
